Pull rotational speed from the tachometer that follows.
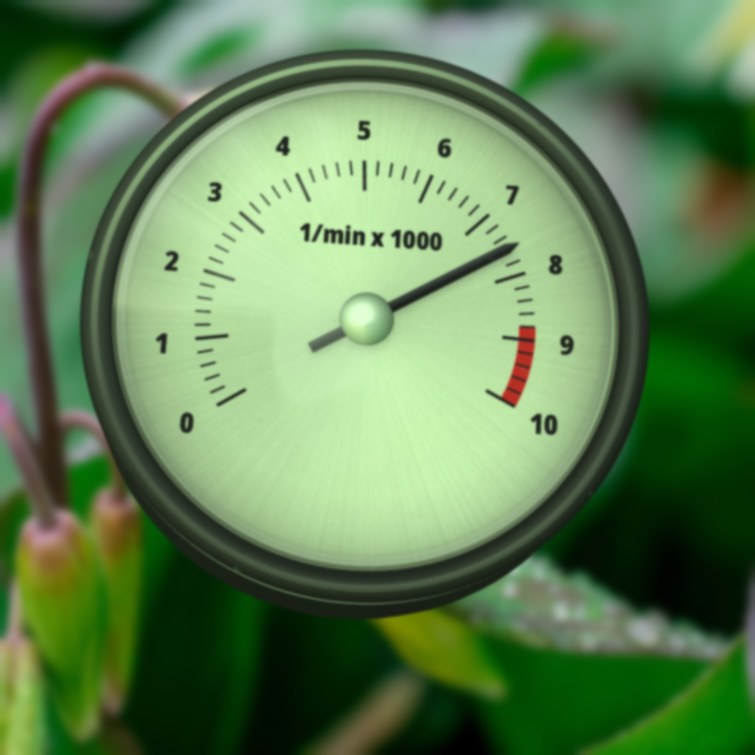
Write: 7600 rpm
